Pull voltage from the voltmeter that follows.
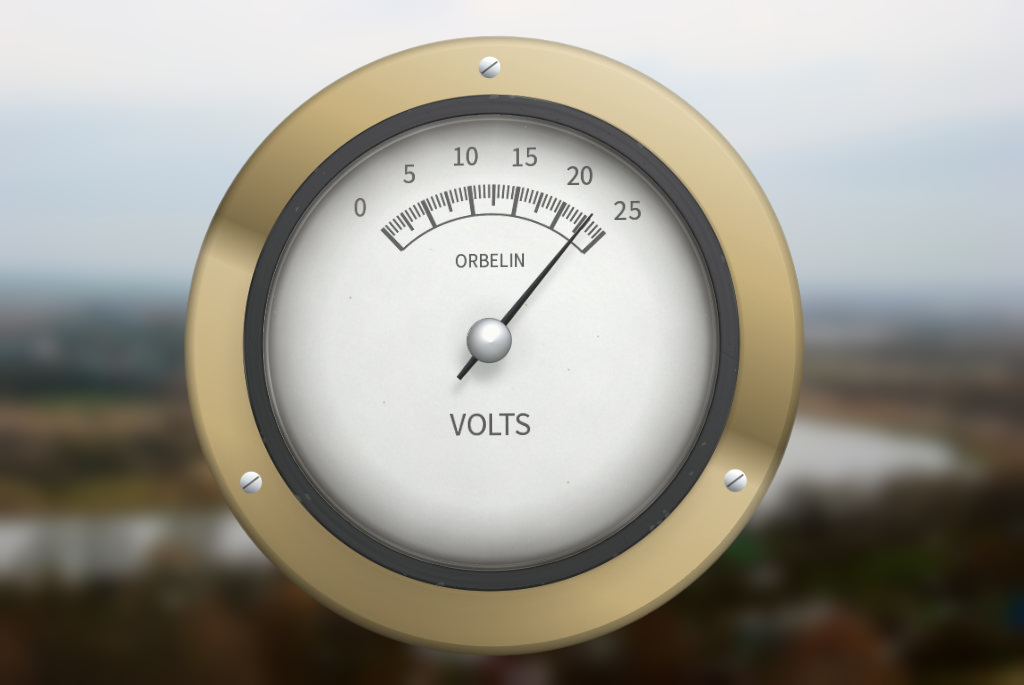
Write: 23 V
